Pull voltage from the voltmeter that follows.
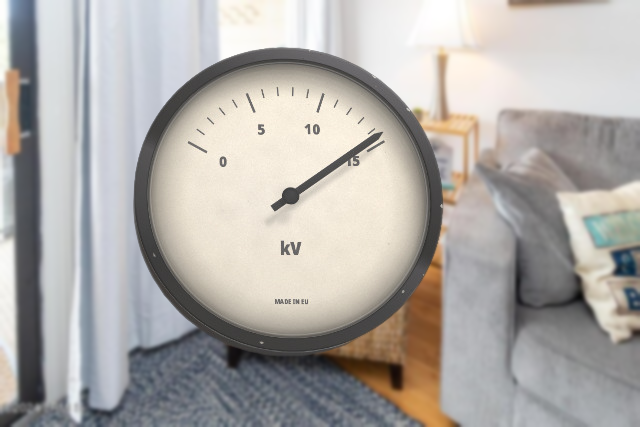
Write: 14.5 kV
